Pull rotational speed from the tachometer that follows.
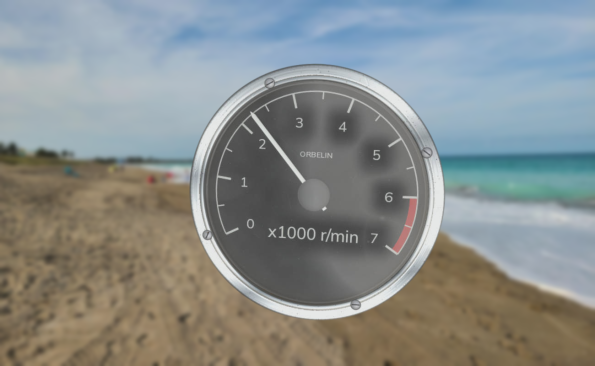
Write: 2250 rpm
